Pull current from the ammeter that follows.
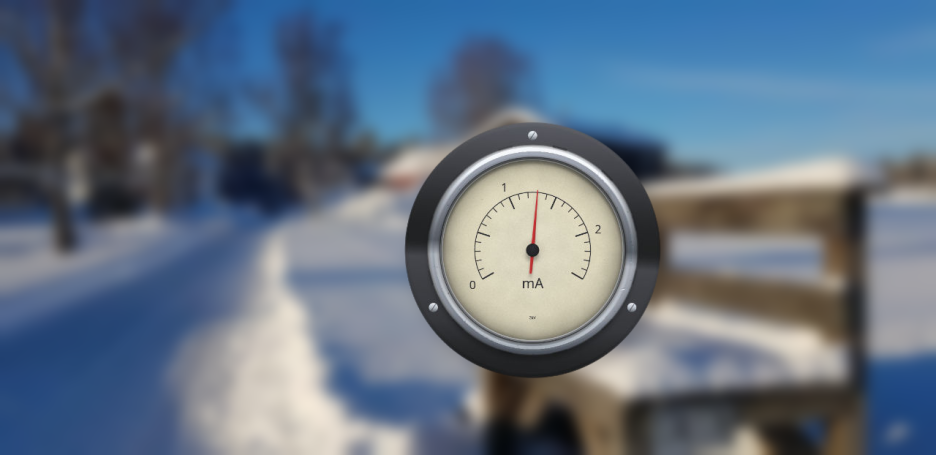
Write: 1.3 mA
